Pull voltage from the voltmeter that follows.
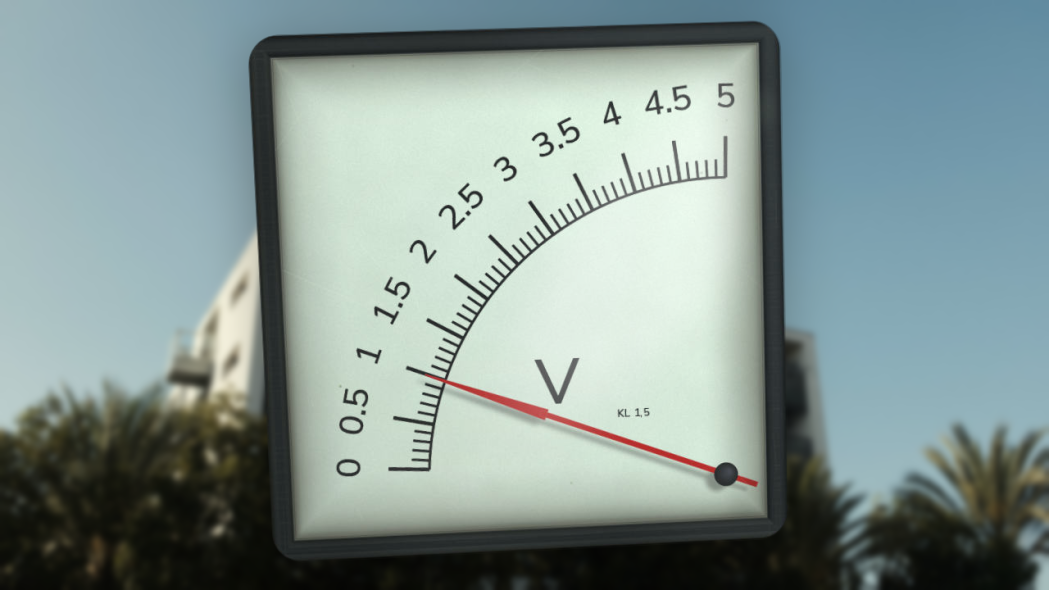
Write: 1 V
